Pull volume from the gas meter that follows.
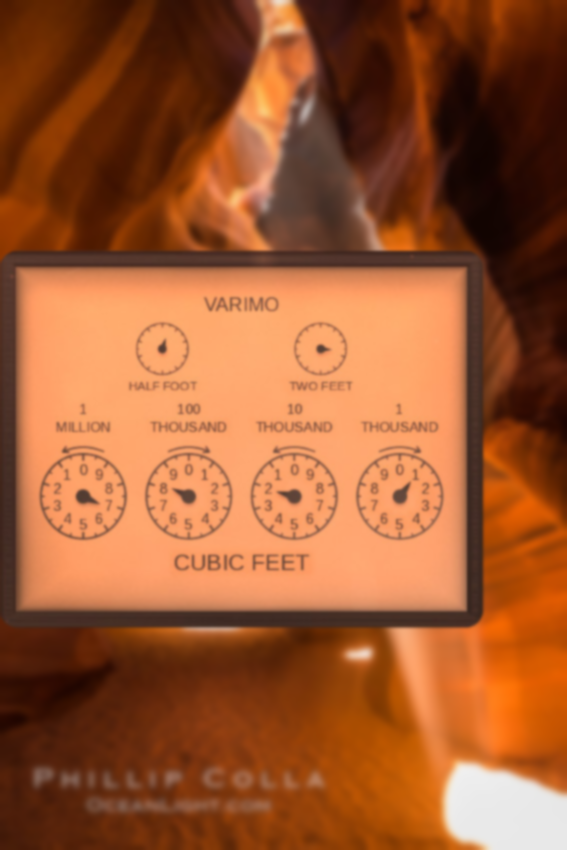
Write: 682100 ft³
